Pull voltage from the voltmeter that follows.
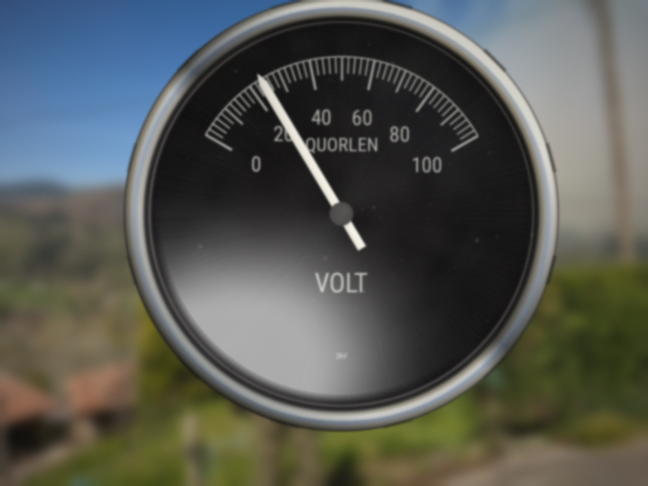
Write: 24 V
